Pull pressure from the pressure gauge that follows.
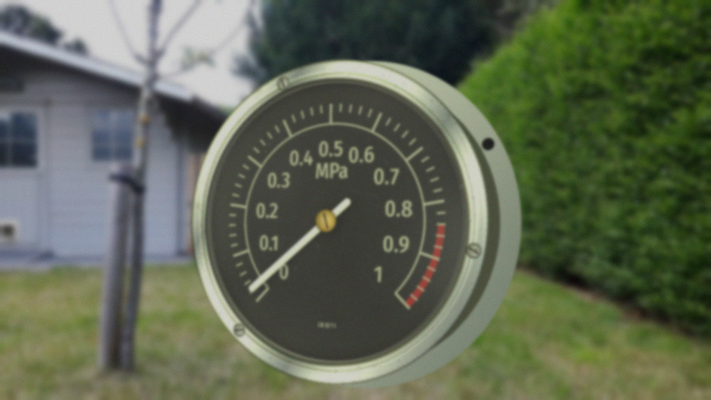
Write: 0.02 MPa
